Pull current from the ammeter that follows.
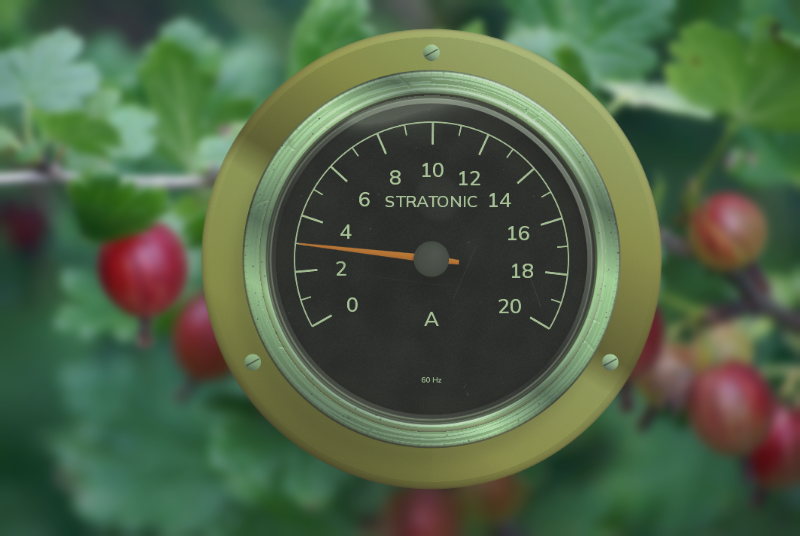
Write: 3 A
